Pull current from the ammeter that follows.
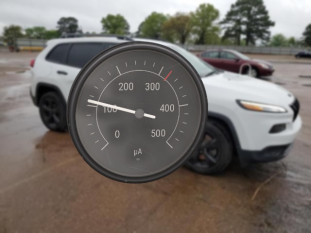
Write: 110 µA
